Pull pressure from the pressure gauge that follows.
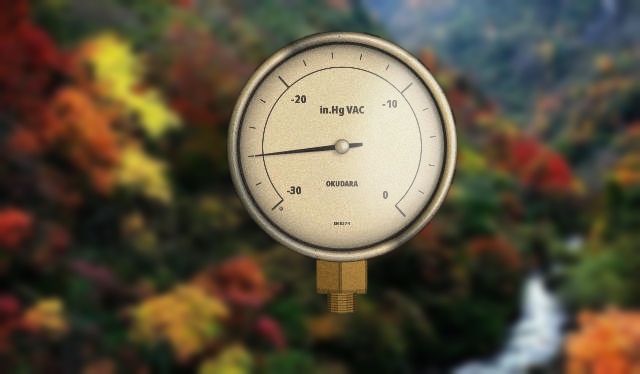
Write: -26 inHg
